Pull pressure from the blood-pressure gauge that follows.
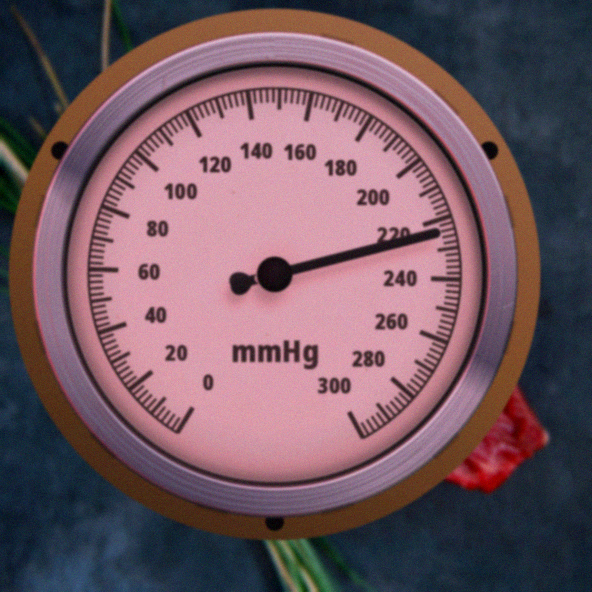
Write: 224 mmHg
